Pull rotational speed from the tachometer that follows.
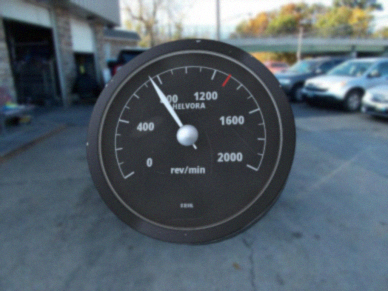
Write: 750 rpm
